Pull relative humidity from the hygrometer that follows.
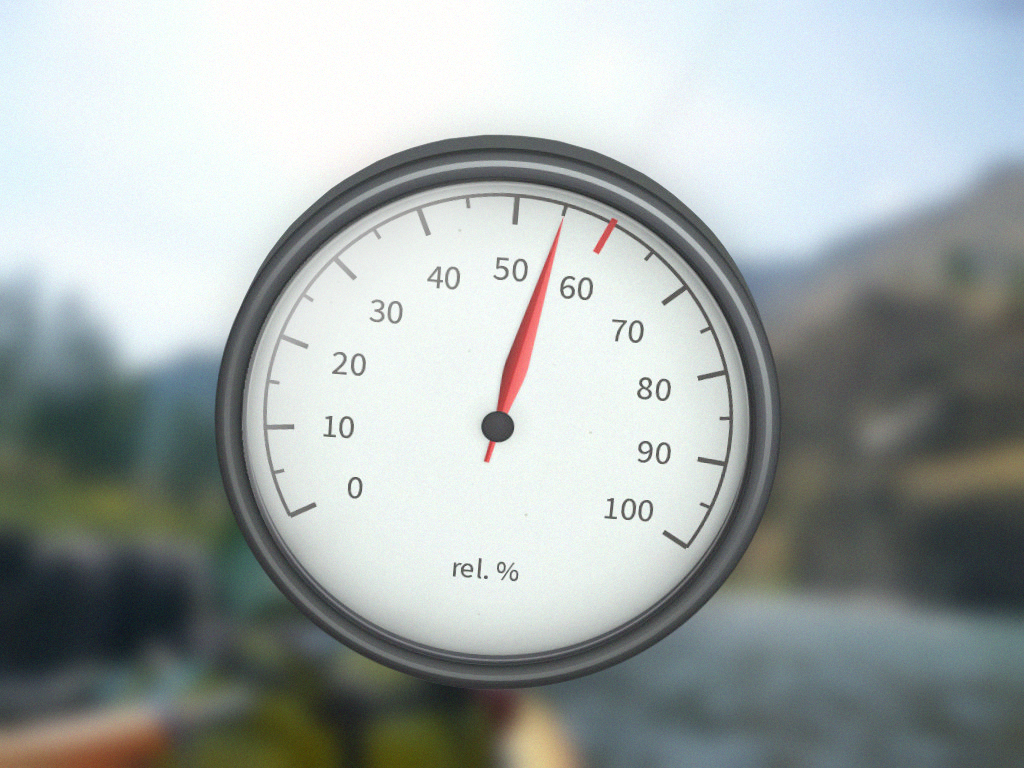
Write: 55 %
